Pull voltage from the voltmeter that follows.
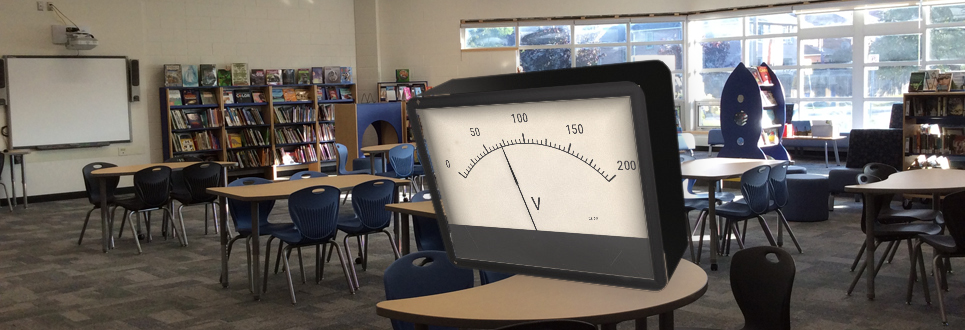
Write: 75 V
